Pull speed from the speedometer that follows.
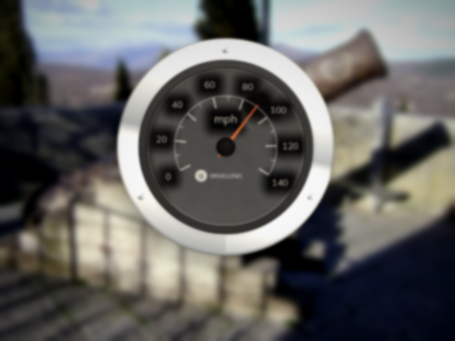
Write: 90 mph
